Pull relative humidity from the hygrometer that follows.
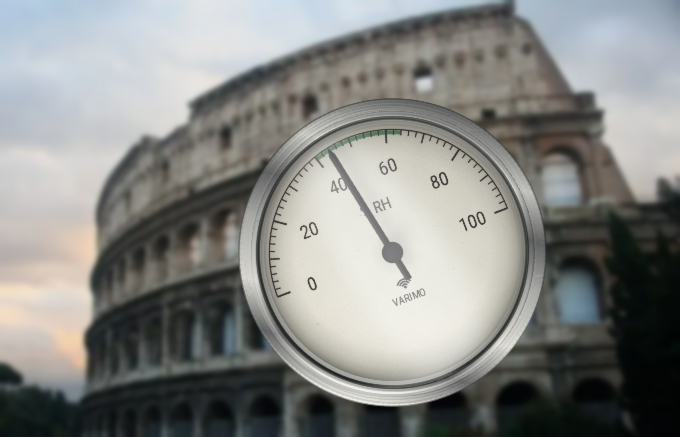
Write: 44 %
